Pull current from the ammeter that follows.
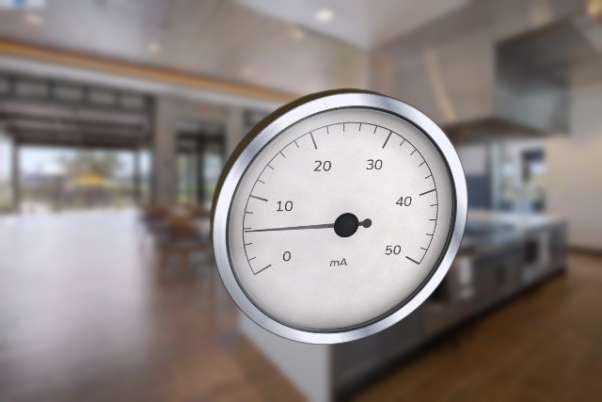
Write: 6 mA
